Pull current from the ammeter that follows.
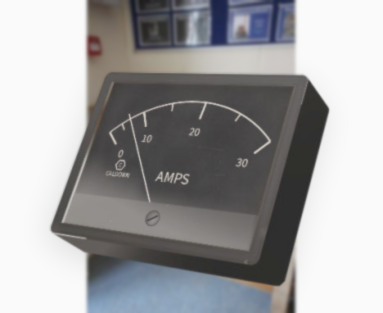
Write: 7.5 A
